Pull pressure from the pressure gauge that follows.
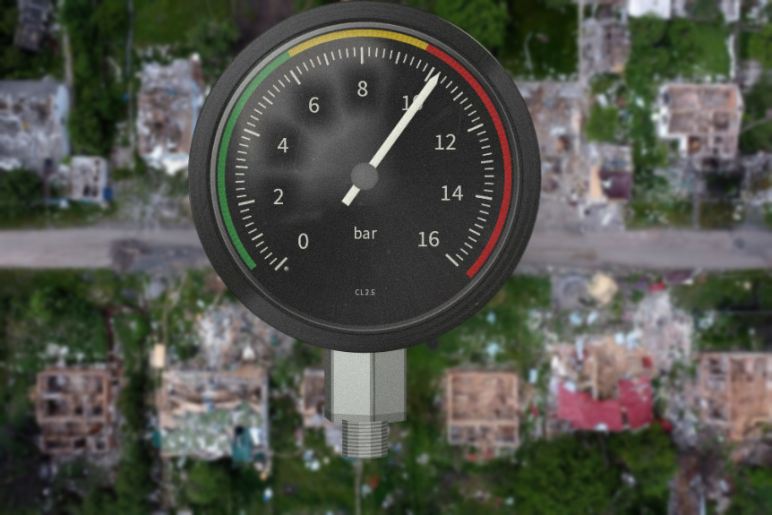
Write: 10.2 bar
